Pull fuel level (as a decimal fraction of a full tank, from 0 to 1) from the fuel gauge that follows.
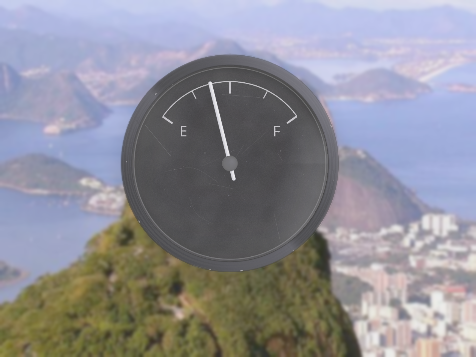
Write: 0.375
